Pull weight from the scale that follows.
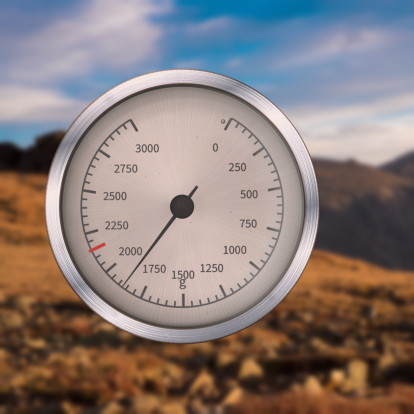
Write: 1875 g
